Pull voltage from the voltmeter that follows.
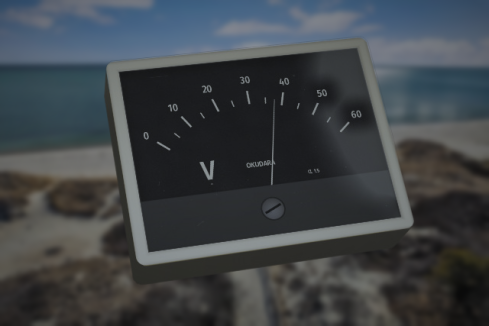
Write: 37.5 V
